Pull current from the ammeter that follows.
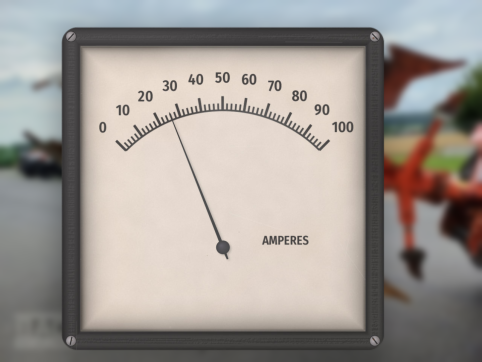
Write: 26 A
